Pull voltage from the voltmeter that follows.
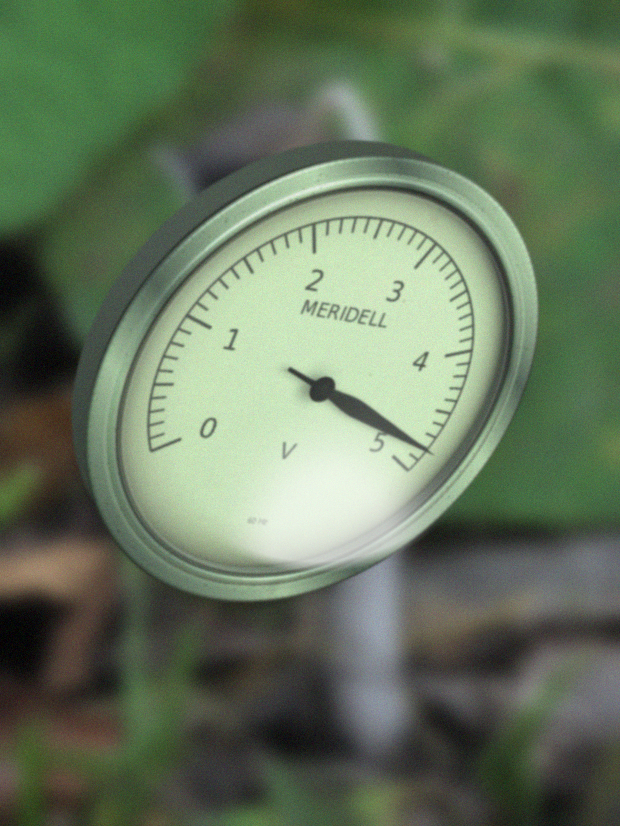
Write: 4.8 V
